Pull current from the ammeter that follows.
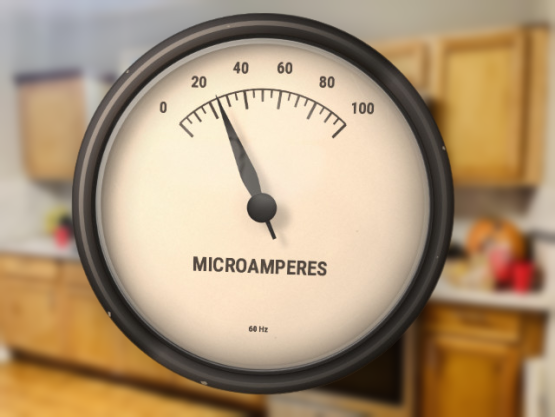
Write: 25 µA
